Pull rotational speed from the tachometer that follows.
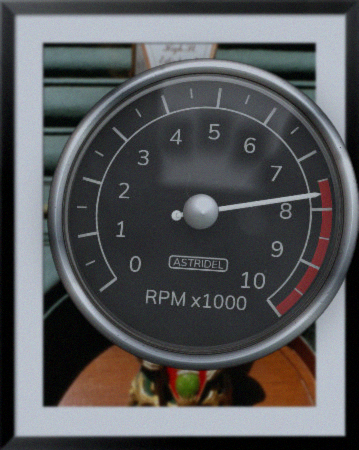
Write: 7750 rpm
